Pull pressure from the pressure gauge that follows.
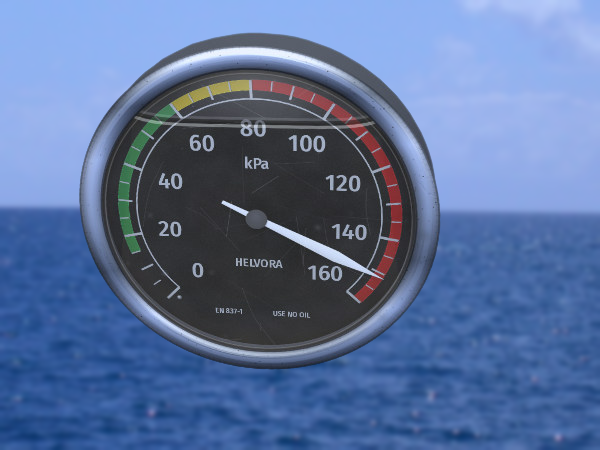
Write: 150 kPa
